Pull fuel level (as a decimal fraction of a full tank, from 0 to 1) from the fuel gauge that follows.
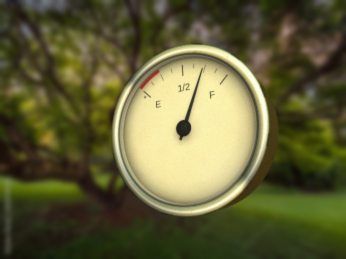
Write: 0.75
